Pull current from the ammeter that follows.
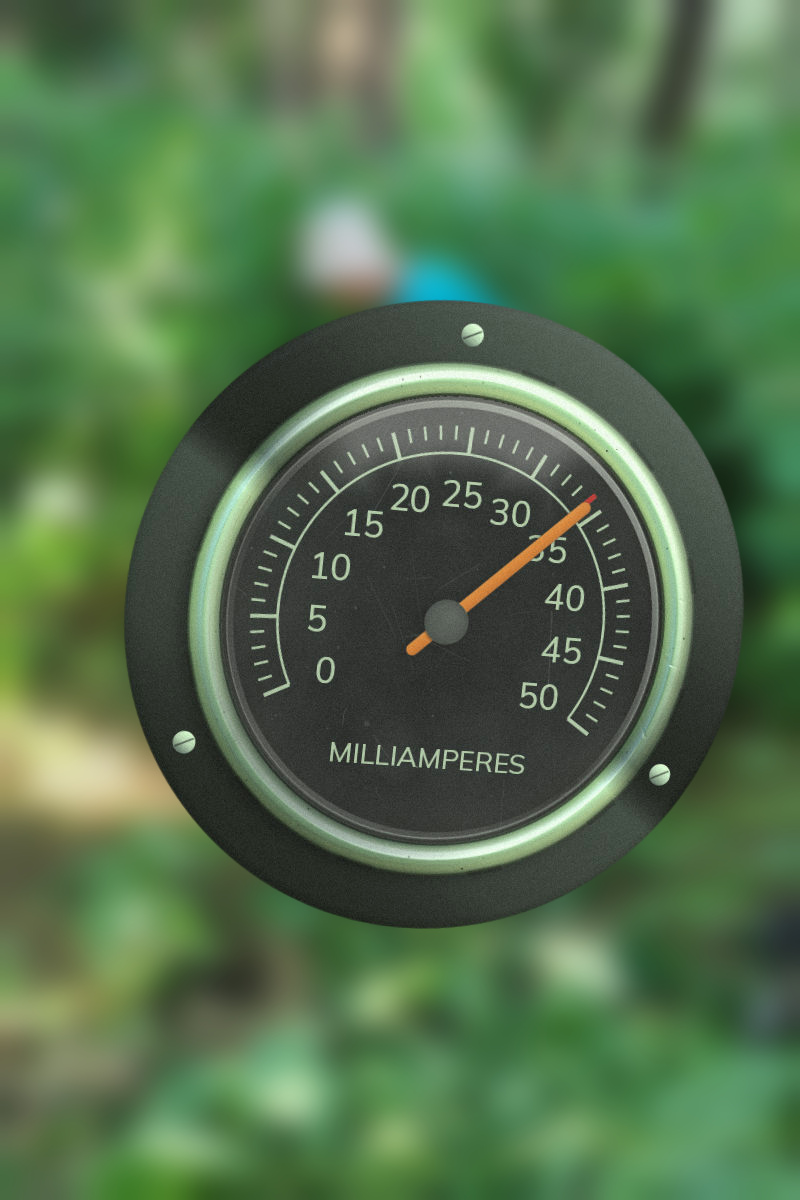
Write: 34 mA
